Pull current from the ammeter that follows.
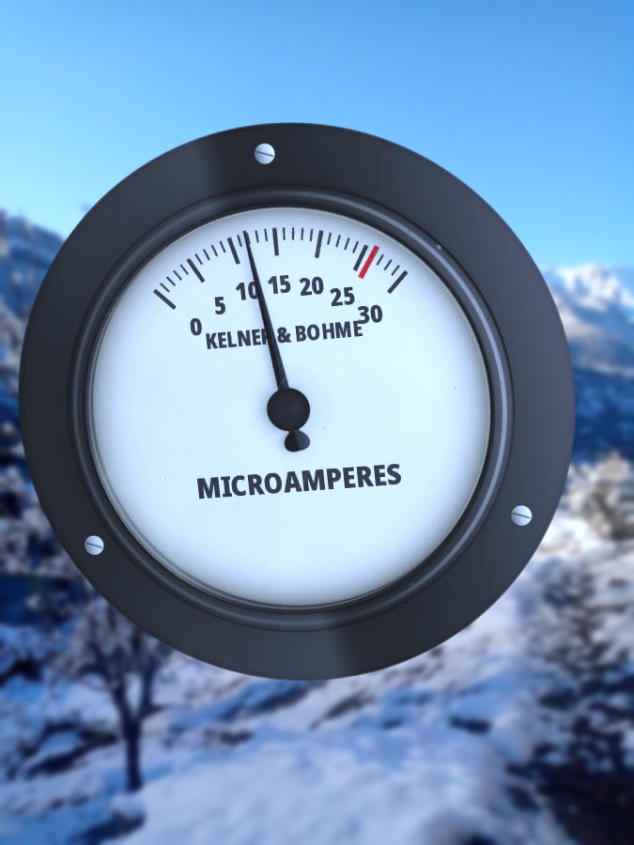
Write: 12 µA
